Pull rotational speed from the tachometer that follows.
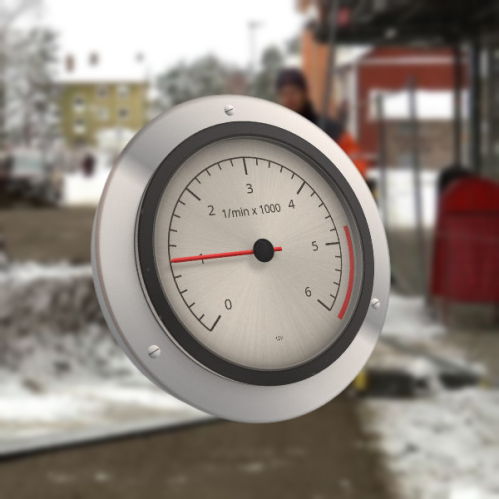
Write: 1000 rpm
